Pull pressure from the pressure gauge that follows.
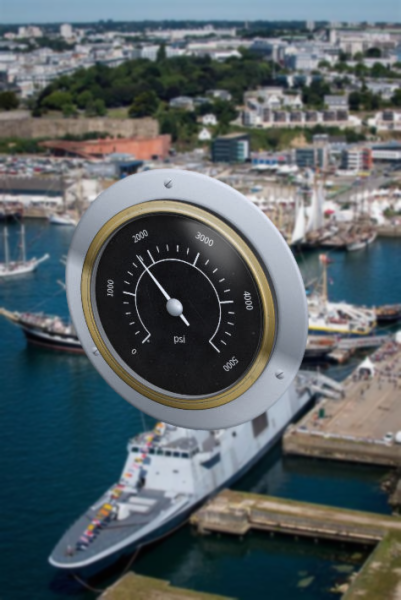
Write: 1800 psi
